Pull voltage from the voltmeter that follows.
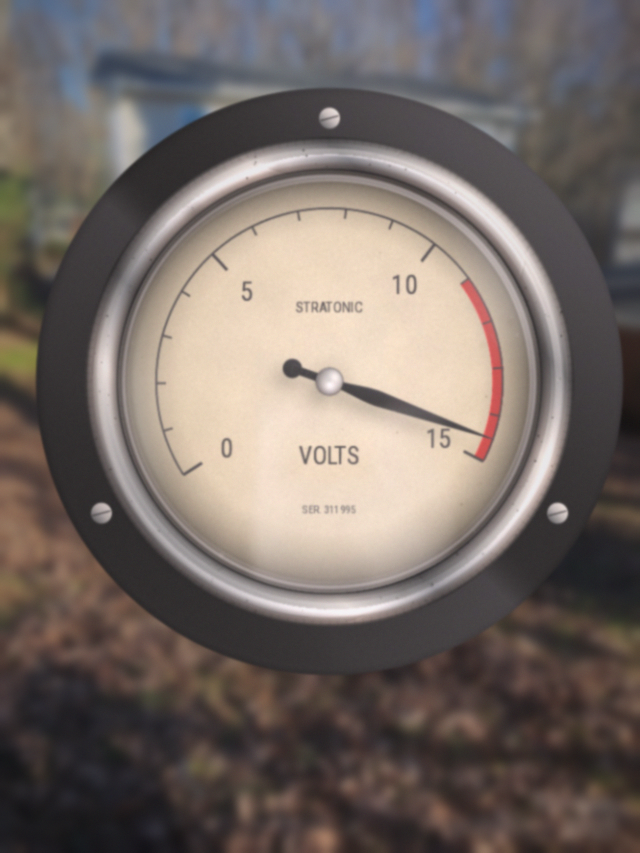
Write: 14.5 V
